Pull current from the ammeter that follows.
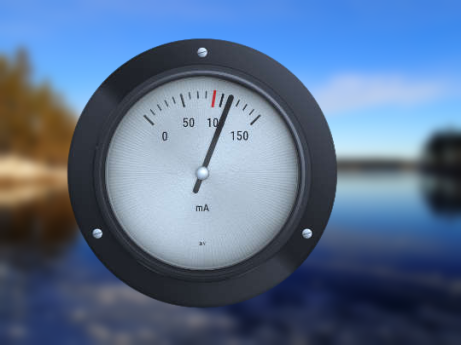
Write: 110 mA
